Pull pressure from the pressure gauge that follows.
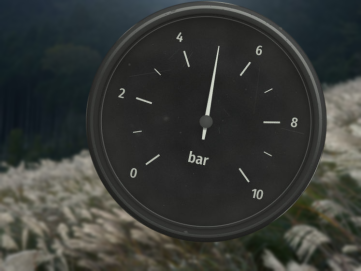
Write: 5 bar
